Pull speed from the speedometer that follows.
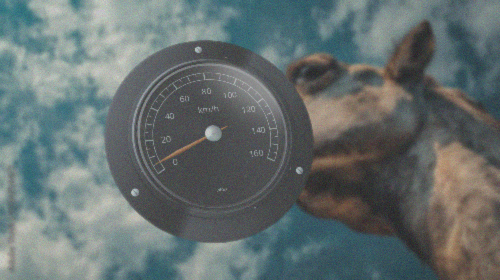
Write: 5 km/h
